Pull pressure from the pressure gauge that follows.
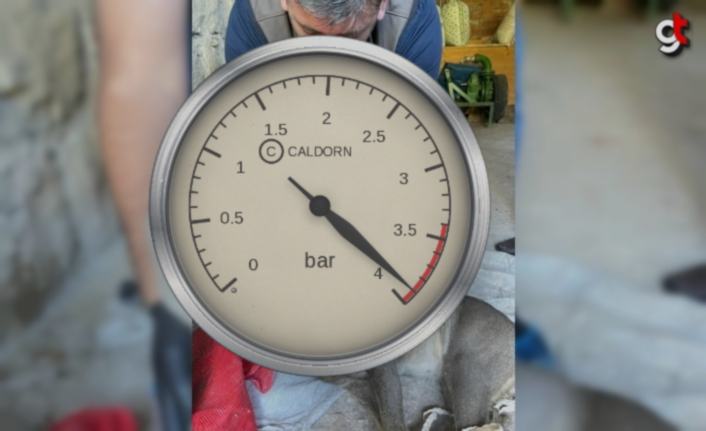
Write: 3.9 bar
